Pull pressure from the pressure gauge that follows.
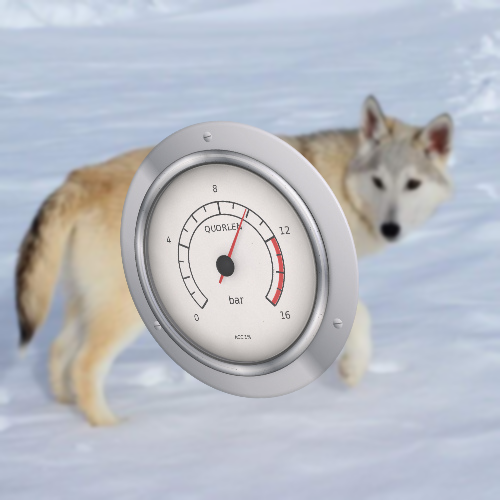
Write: 10 bar
